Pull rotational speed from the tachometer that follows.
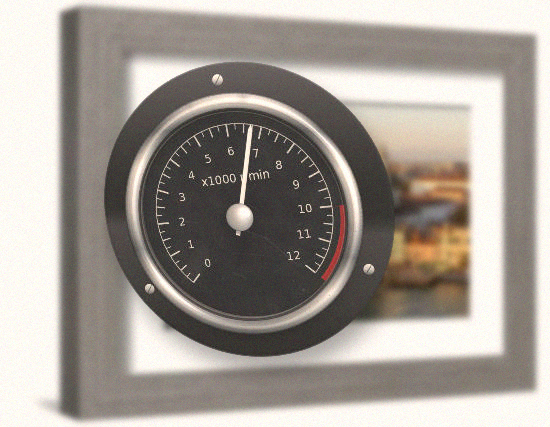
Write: 6750 rpm
